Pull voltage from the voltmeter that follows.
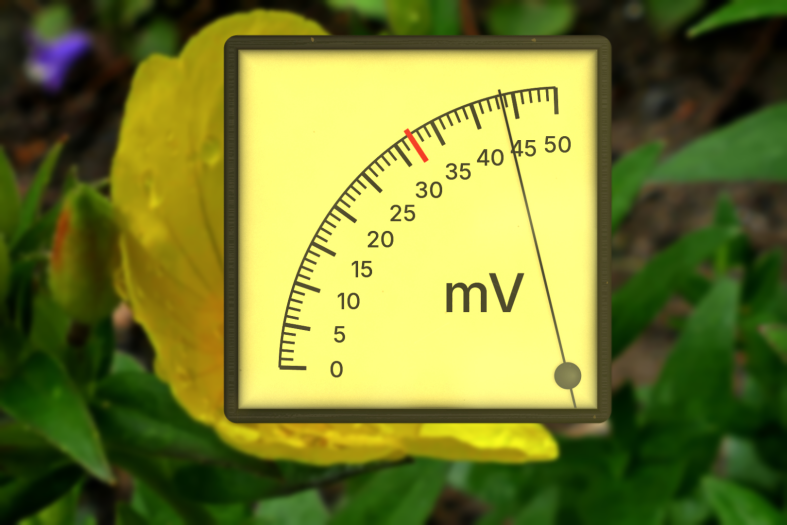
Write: 43.5 mV
